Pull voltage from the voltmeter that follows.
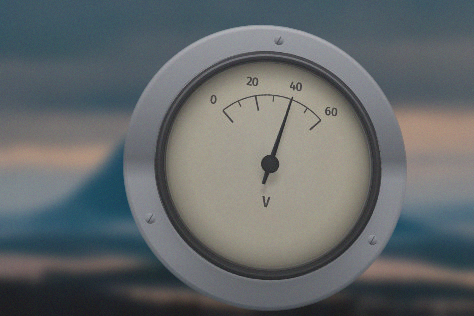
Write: 40 V
